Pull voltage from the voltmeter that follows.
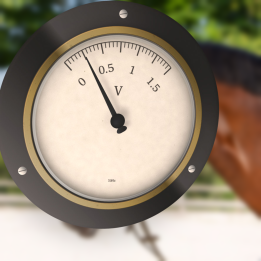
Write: 0.25 V
